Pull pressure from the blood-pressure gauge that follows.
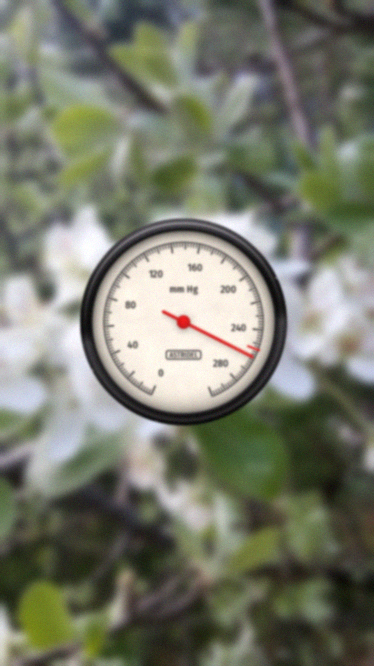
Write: 260 mmHg
